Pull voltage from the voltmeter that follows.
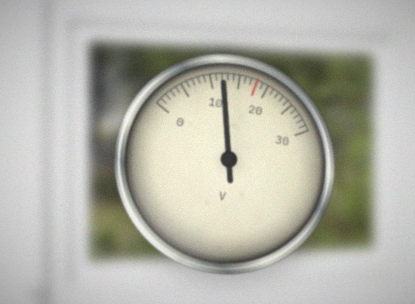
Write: 12 V
